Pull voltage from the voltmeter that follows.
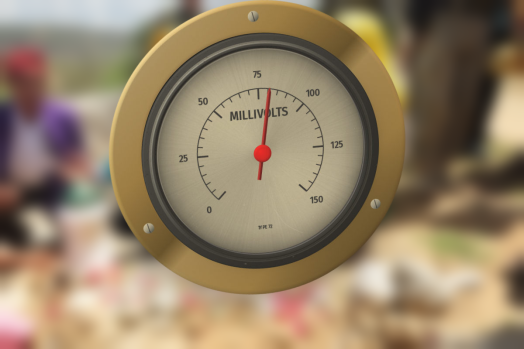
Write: 80 mV
